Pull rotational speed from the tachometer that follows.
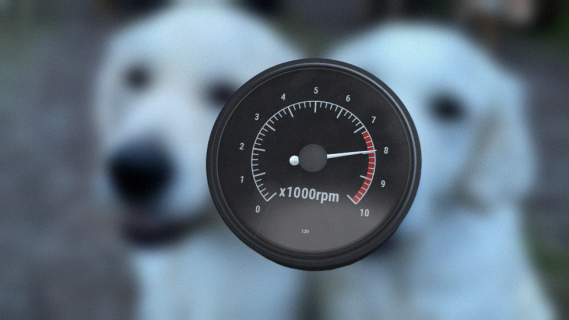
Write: 8000 rpm
